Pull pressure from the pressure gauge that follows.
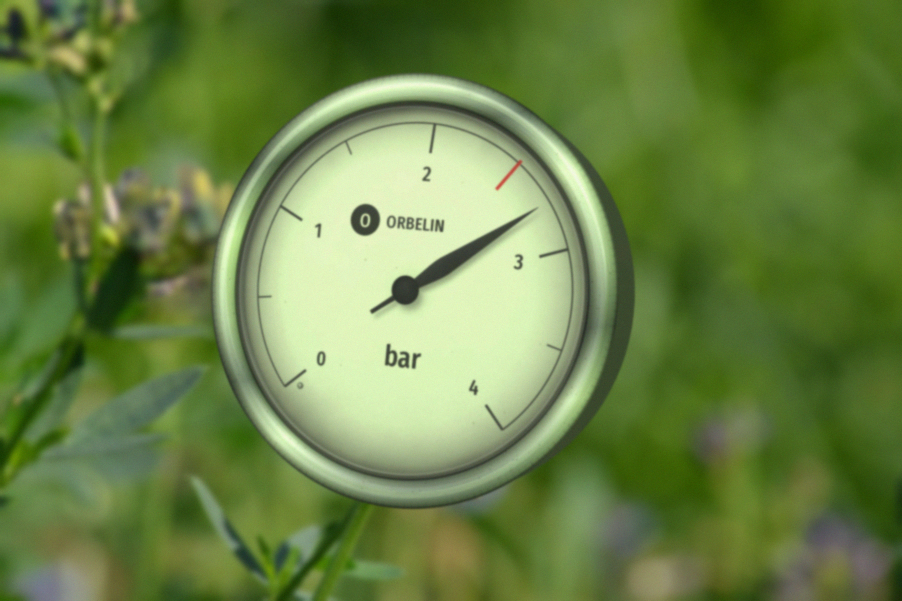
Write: 2.75 bar
